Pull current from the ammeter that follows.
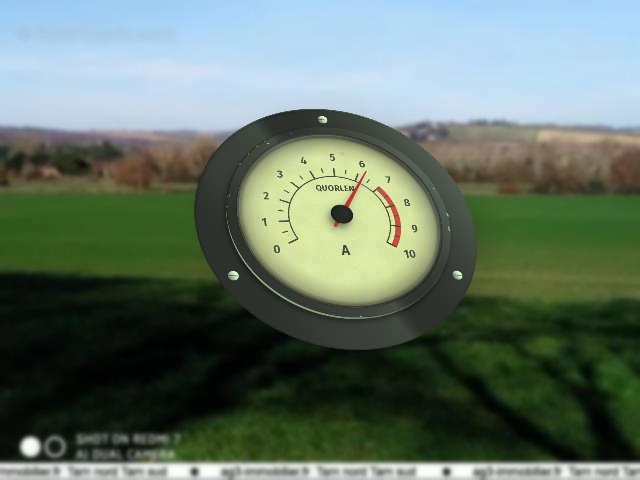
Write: 6.25 A
